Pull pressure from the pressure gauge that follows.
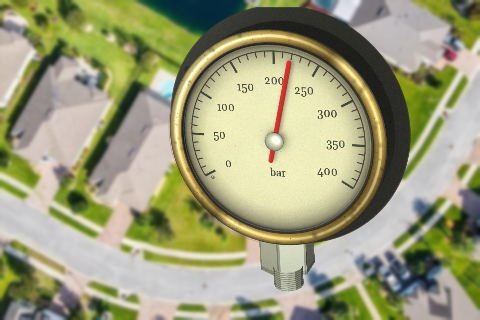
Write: 220 bar
